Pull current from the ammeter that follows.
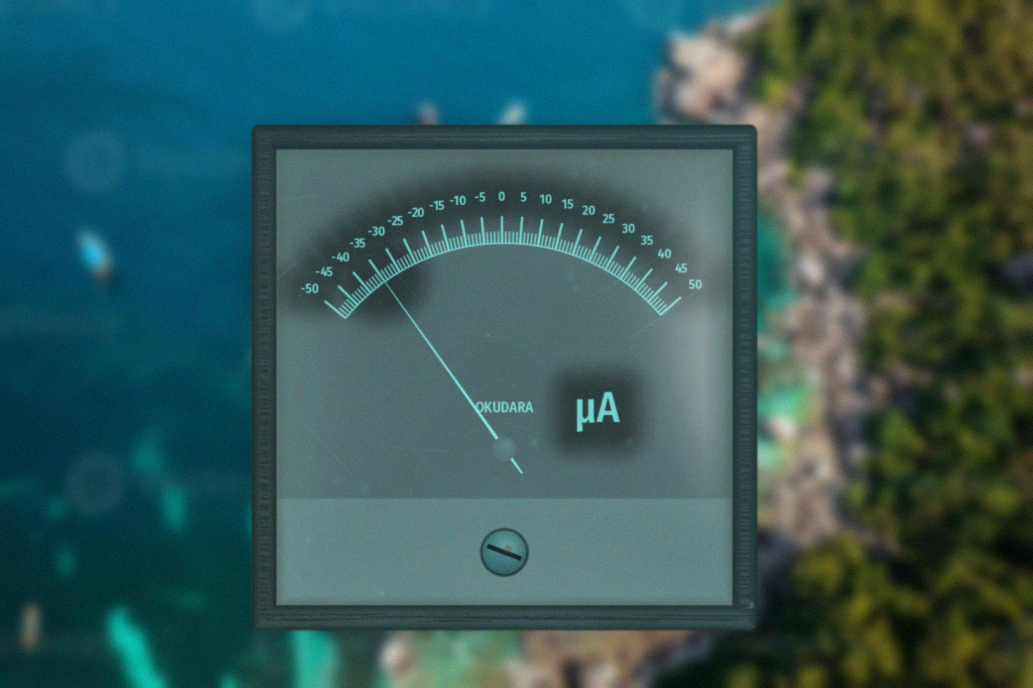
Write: -35 µA
